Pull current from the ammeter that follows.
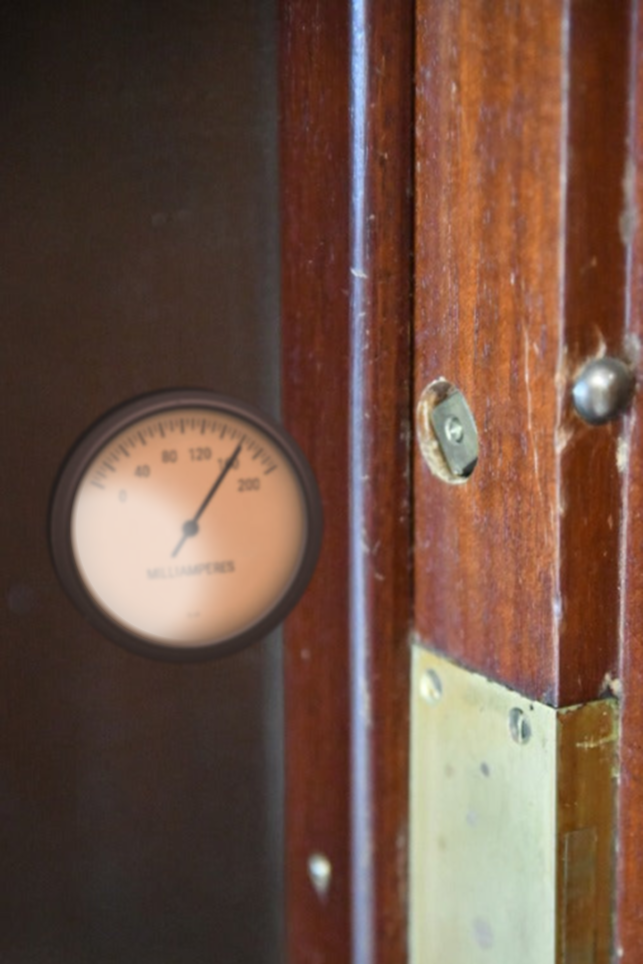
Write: 160 mA
